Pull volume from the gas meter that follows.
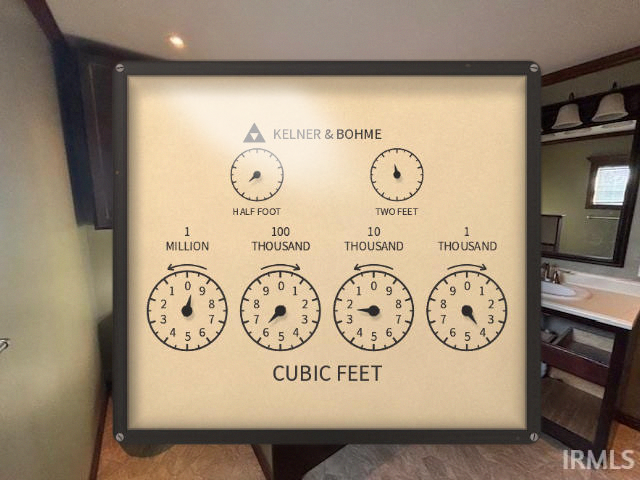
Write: 962400 ft³
